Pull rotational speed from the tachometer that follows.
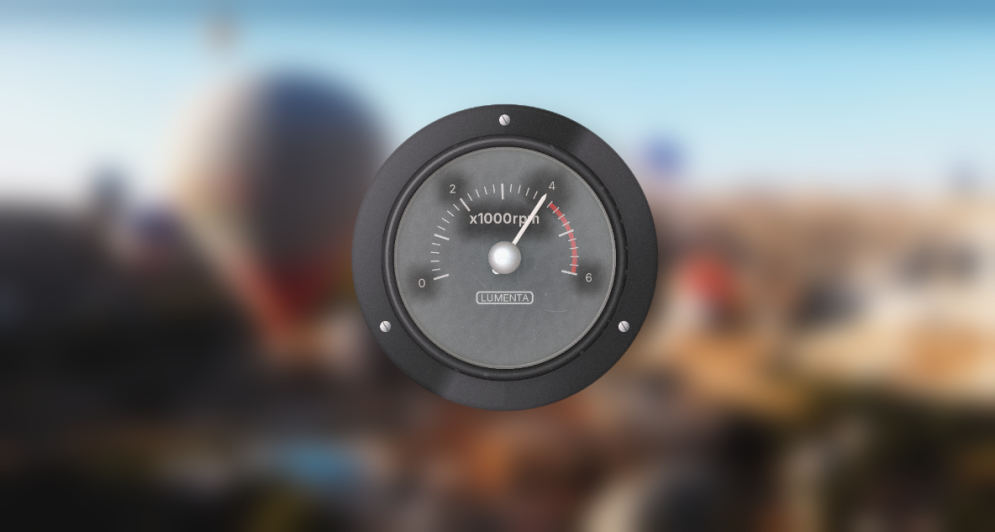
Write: 4000 rpm
